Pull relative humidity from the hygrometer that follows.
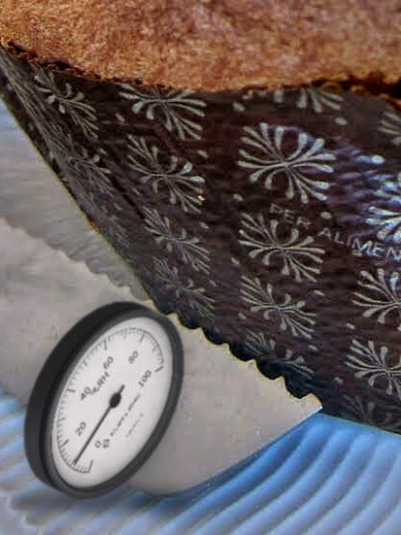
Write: 10 %
